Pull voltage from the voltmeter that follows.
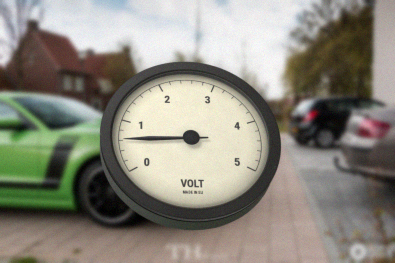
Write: 0.6 V
